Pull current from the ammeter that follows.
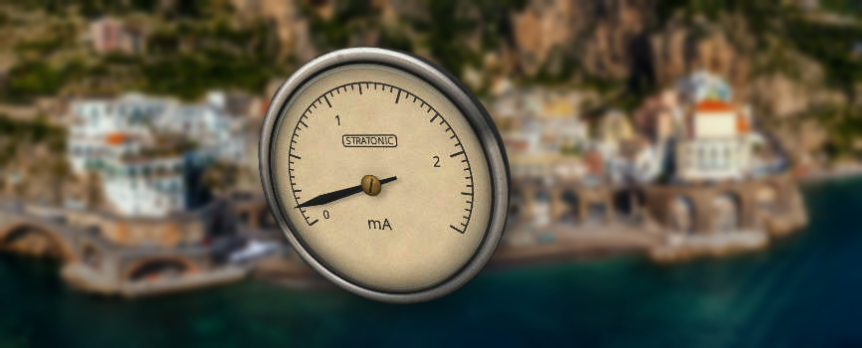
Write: 0.15 mA
